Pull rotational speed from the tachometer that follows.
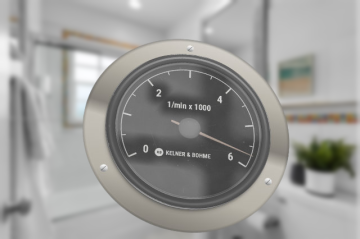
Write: 5750 rpm
